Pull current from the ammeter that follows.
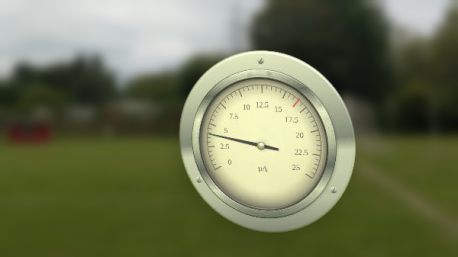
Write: 4 µA
